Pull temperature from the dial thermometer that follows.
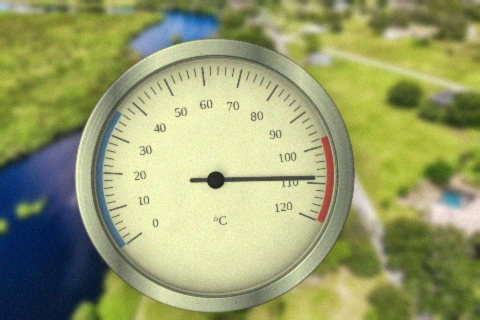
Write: 108 °C
